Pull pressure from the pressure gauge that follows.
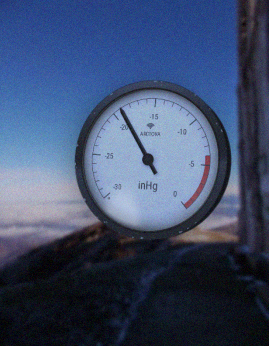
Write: -19 inHg
